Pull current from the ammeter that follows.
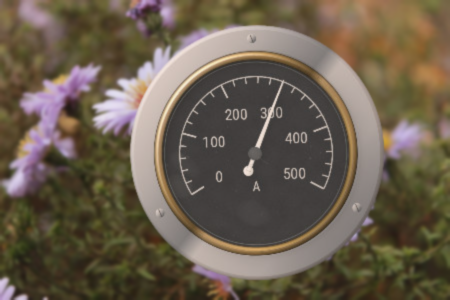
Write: 300 A
